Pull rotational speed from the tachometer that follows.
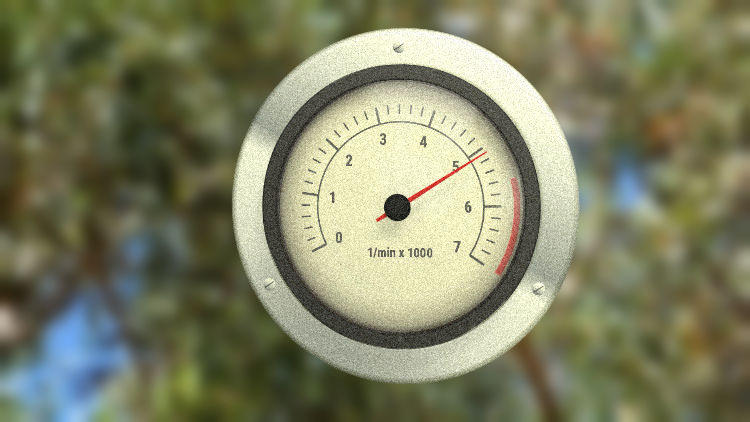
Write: 5100 rpm
